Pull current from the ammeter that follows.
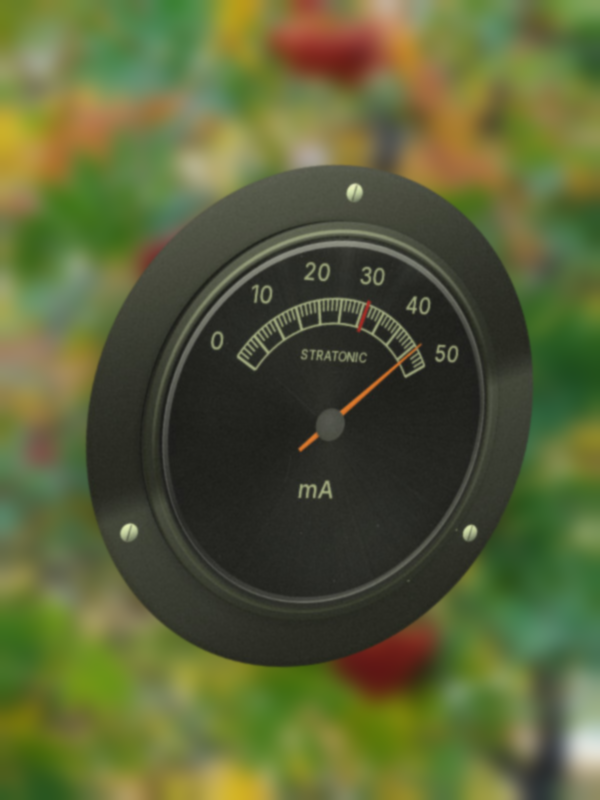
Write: 45 mA
